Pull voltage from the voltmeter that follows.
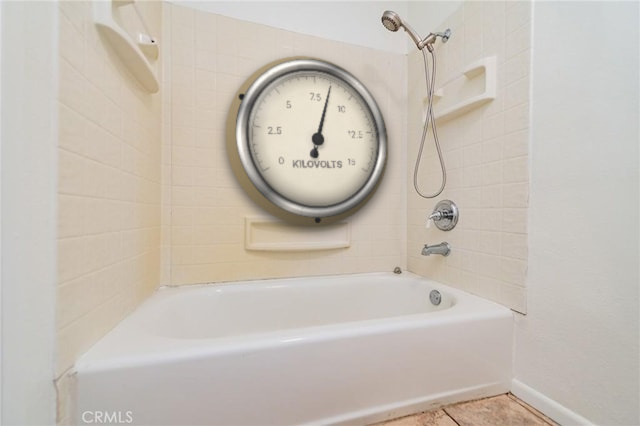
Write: 8.5 kV
